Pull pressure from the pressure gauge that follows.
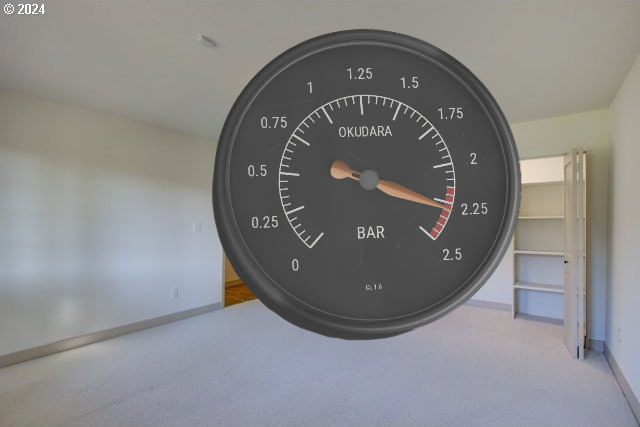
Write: 2.3 bar
